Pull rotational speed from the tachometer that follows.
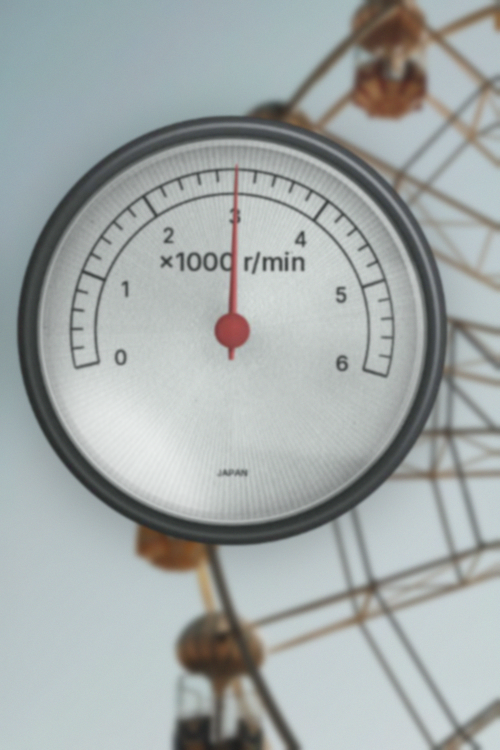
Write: 3000 rpm
